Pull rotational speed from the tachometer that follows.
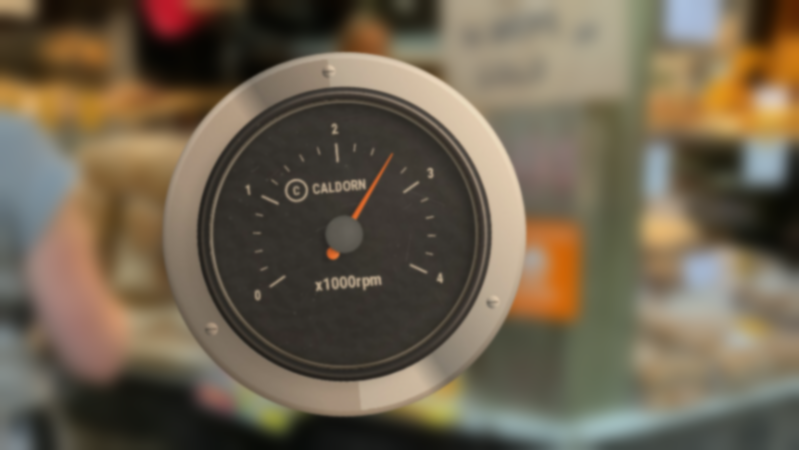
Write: 2600 rpm
